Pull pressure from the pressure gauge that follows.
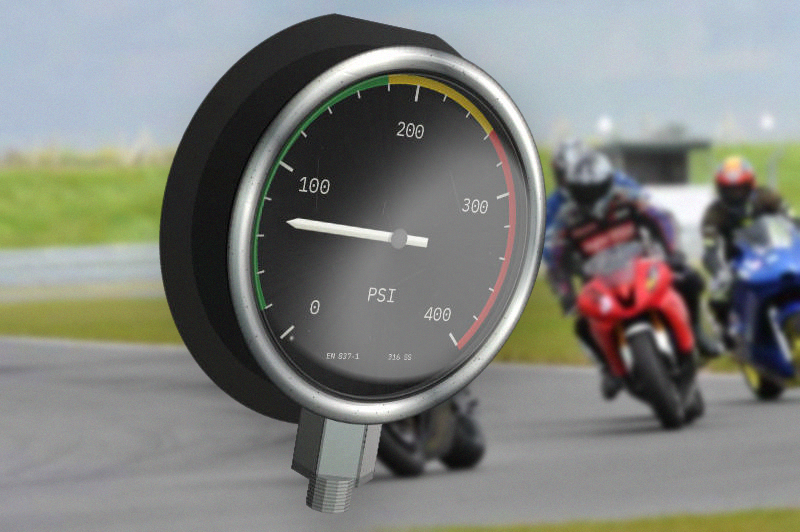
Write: 70 psi
